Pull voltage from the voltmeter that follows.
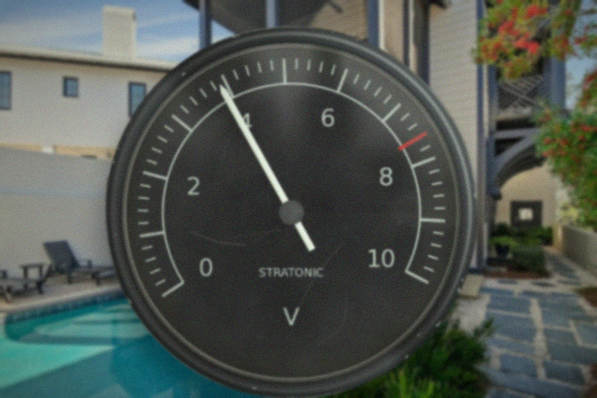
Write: 3.9 V
